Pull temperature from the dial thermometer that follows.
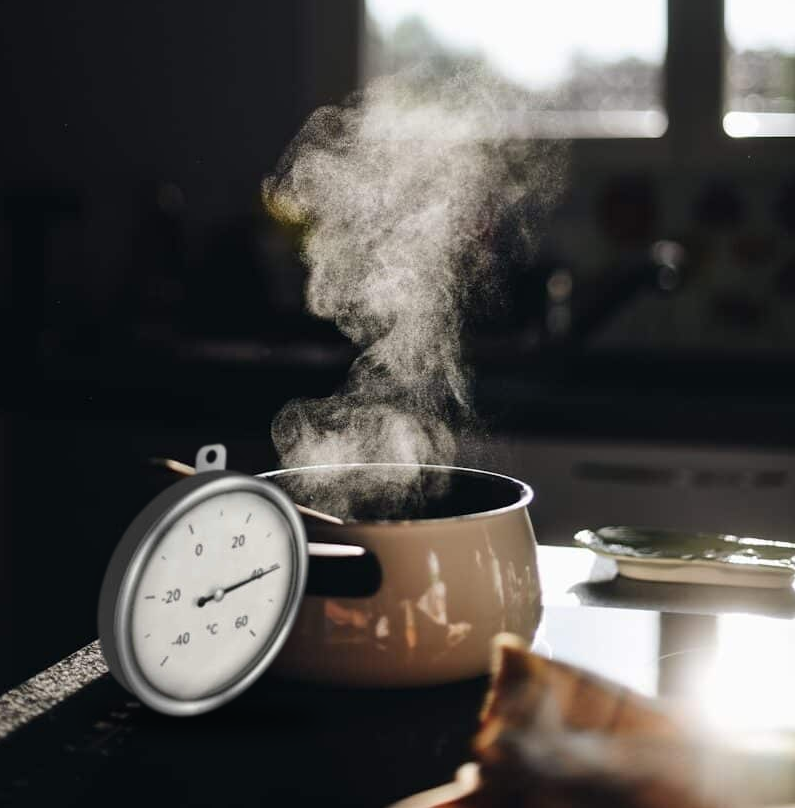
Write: 40 °C
